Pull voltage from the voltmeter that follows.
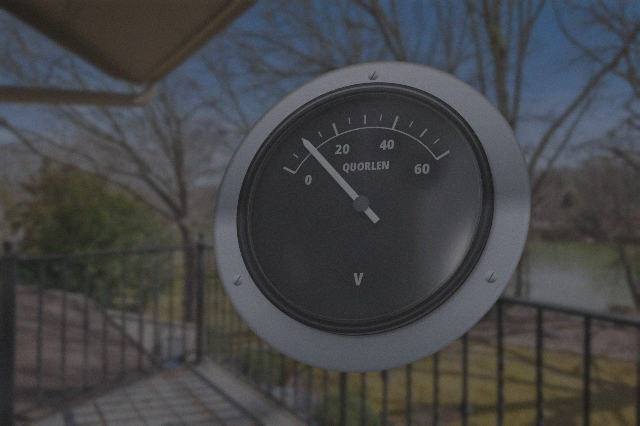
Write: 10 V
